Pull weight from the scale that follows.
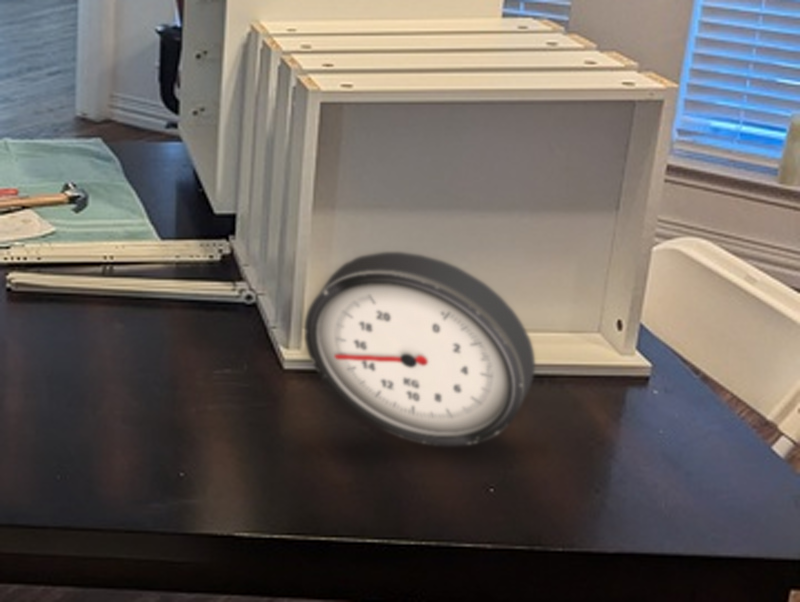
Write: 15 kg
